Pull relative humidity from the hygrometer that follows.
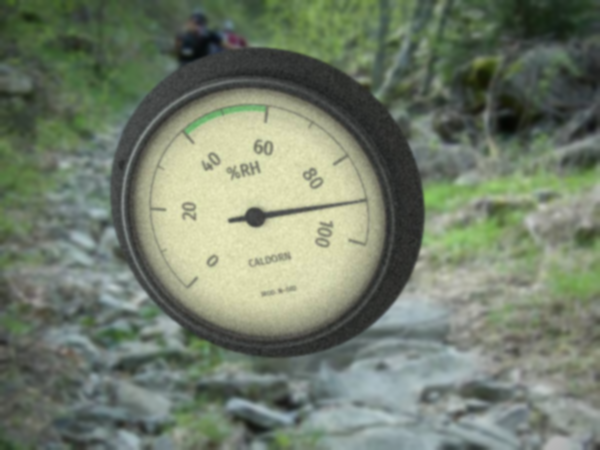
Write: 90 %
